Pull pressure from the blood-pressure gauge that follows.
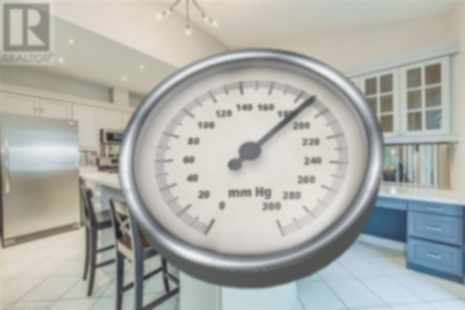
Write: 190 mmHg
